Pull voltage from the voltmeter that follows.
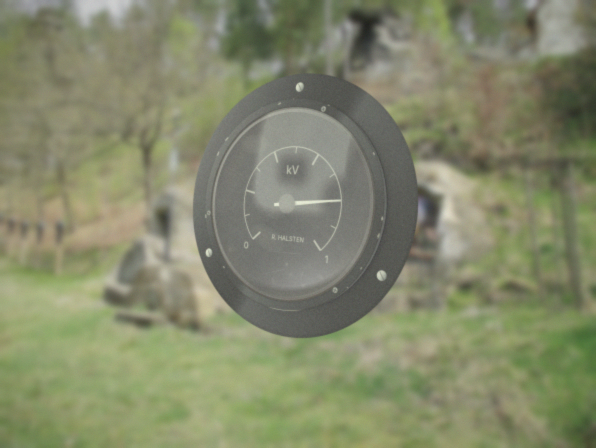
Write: 0.8 kV
